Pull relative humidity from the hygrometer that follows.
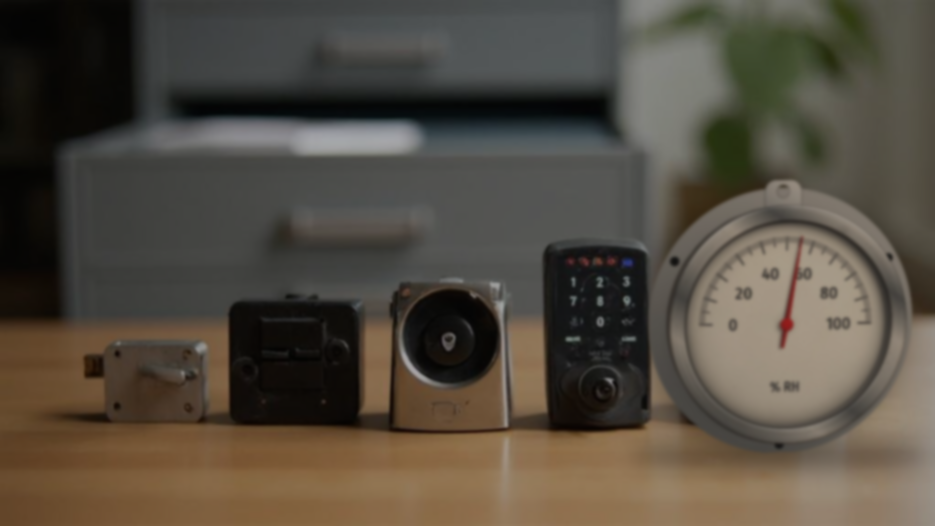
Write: 55 %
